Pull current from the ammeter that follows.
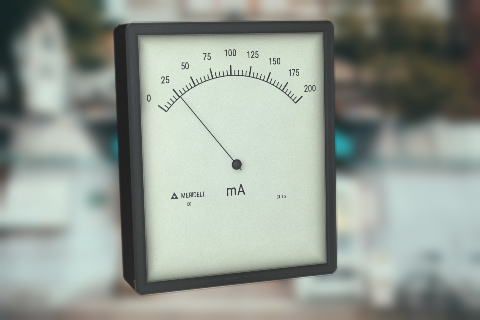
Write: 25 mA
